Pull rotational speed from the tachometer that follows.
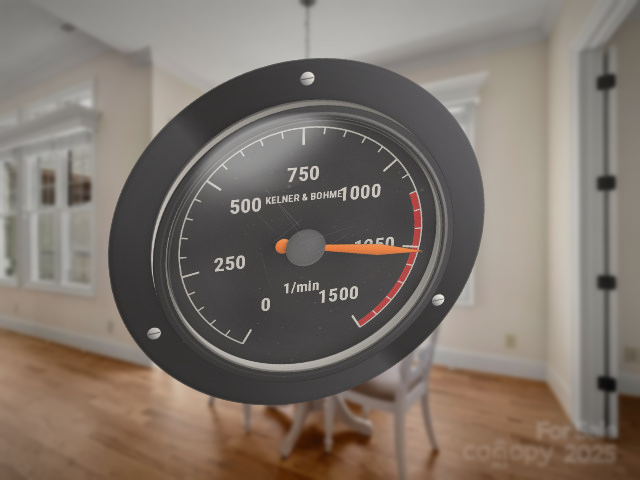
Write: 1250 rpm
